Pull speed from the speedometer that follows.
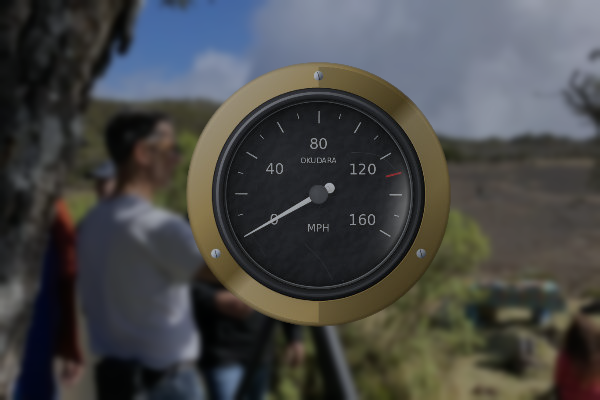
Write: 0 mph
